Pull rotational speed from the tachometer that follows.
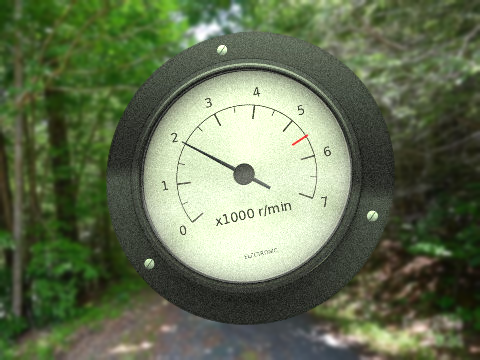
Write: 2000 rpm
